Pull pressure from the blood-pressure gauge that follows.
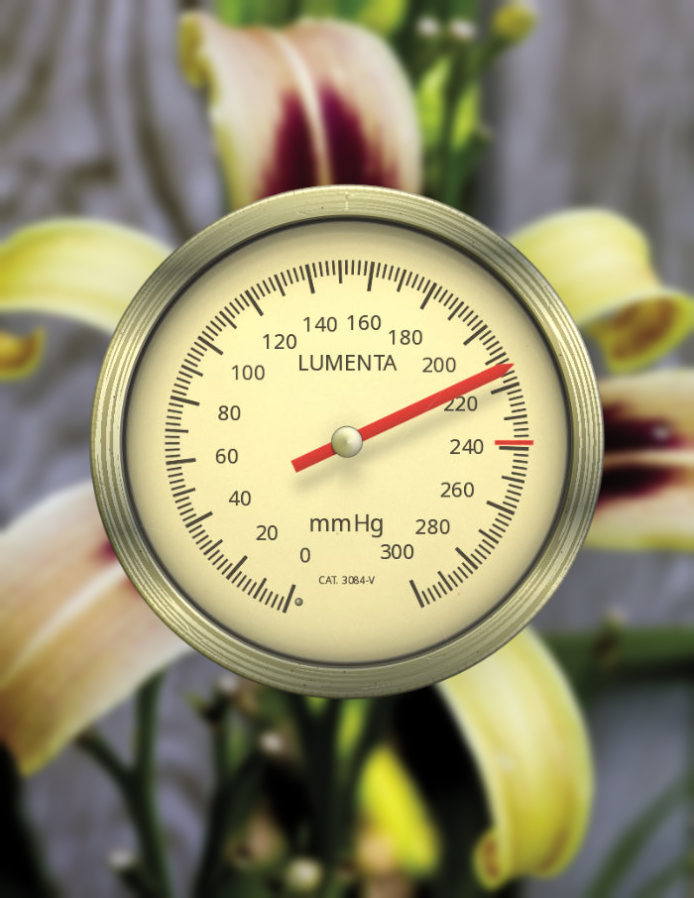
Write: 214 mmHg
